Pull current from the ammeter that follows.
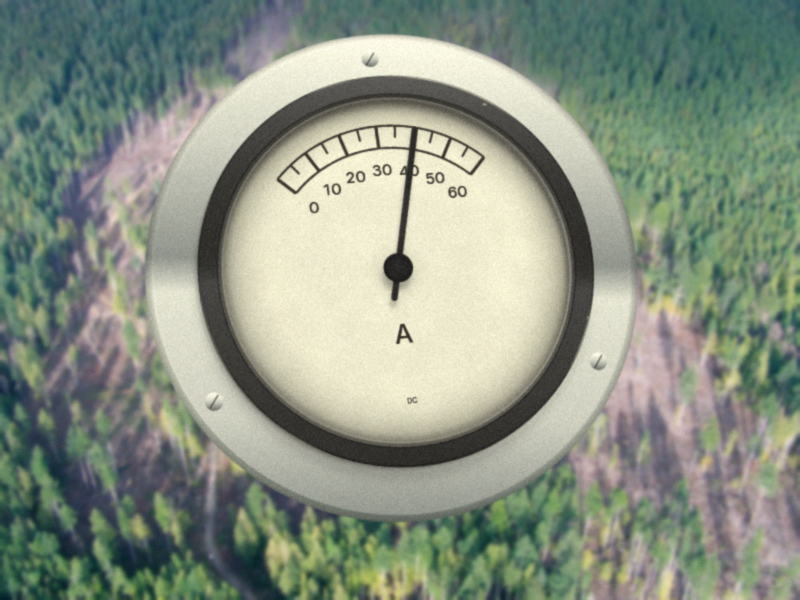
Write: 40 A
